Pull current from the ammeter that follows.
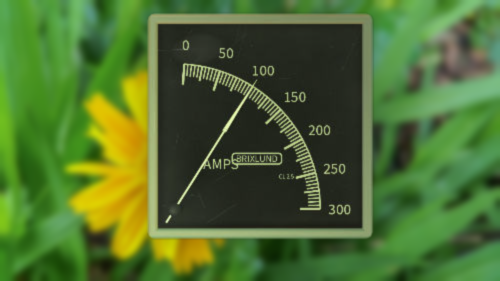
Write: 100 A
